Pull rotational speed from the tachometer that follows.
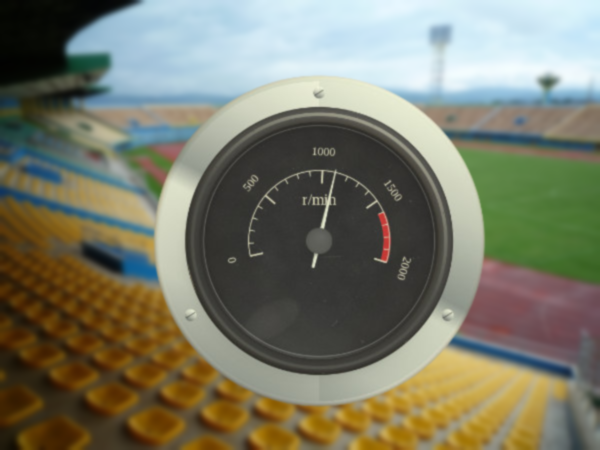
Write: 1100 rpm
